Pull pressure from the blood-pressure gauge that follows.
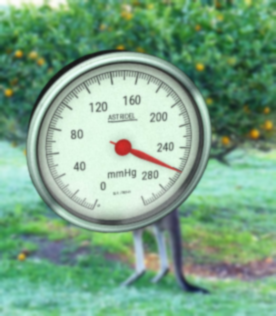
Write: 260 mmHg
